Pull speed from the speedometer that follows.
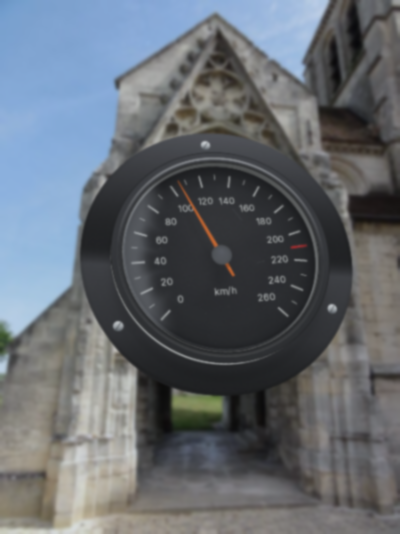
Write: 105 km/h
